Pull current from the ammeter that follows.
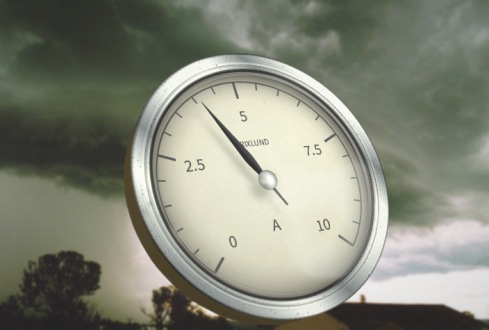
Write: 4 A
